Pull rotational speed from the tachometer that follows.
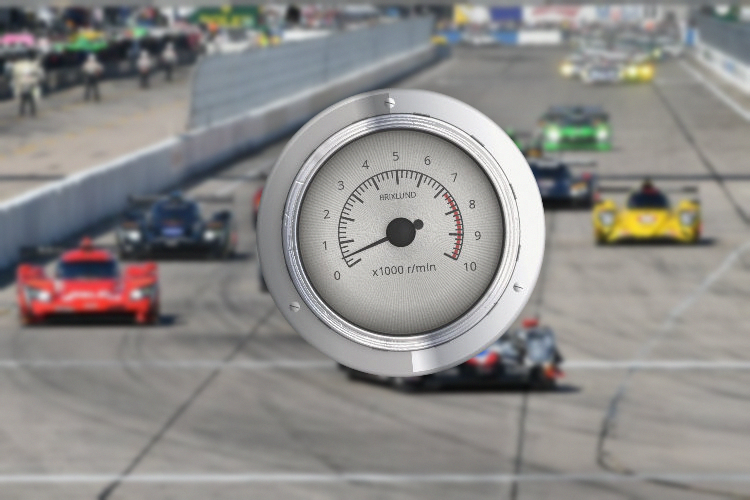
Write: 400 rpm
